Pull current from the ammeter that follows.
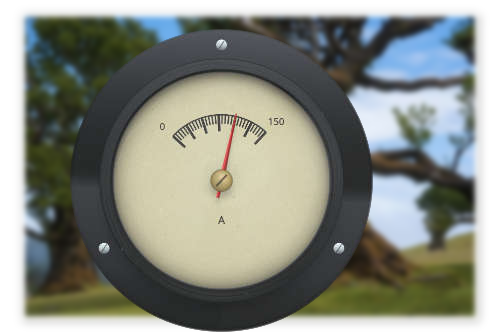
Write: 100 A
